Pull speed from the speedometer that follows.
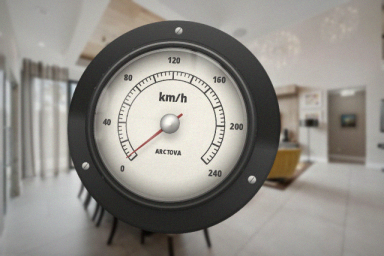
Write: 4 km/h
